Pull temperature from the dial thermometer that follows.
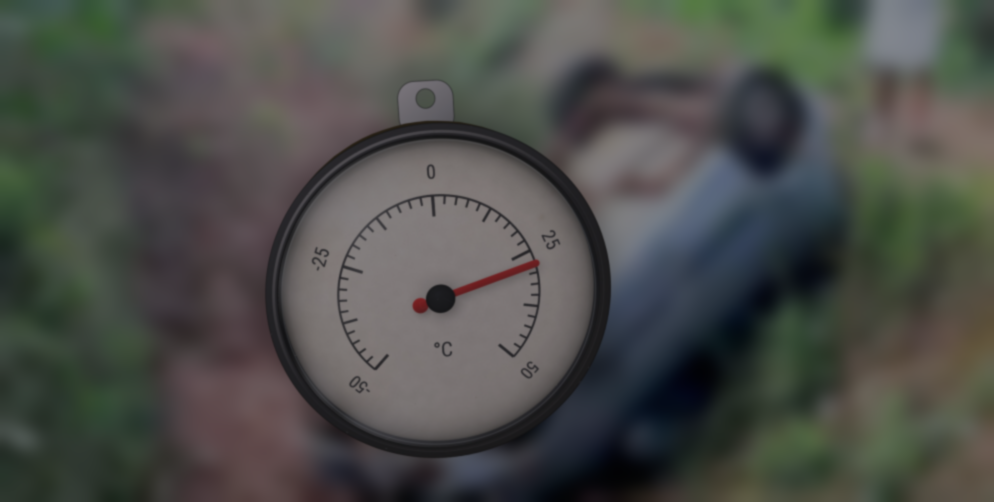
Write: 27.5 °C
